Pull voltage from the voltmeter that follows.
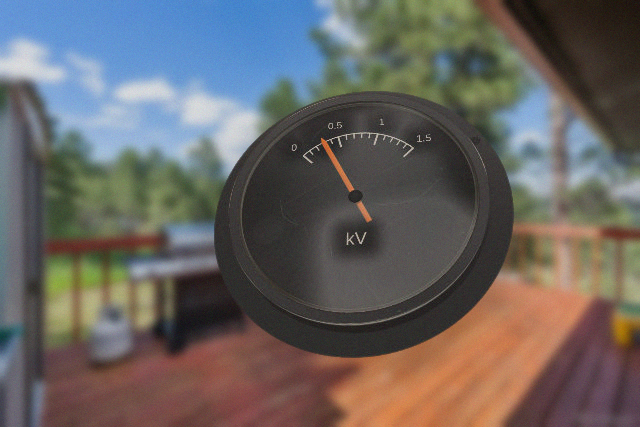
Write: 0.3 kV
